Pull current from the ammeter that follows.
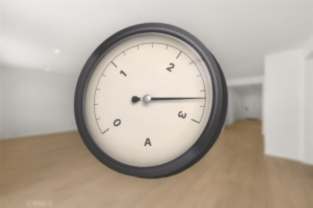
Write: 2.7 A
